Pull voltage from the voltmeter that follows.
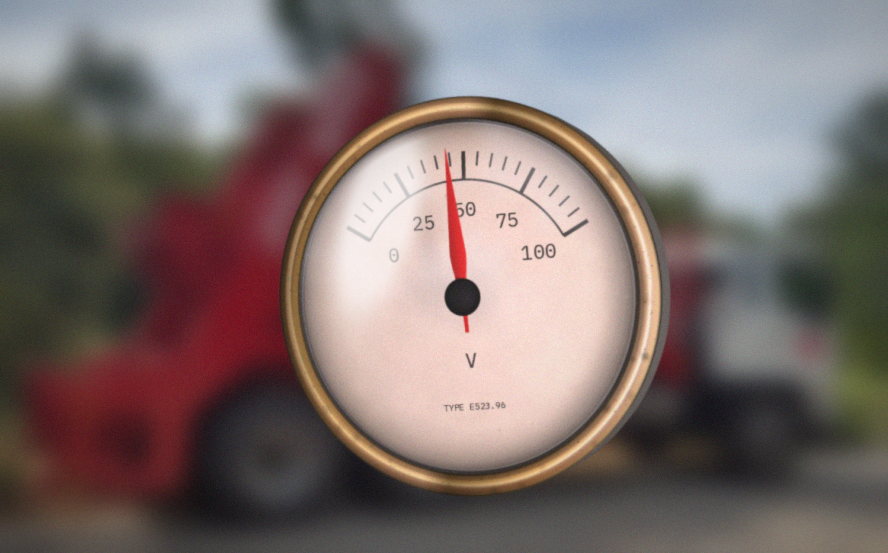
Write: 45 V
